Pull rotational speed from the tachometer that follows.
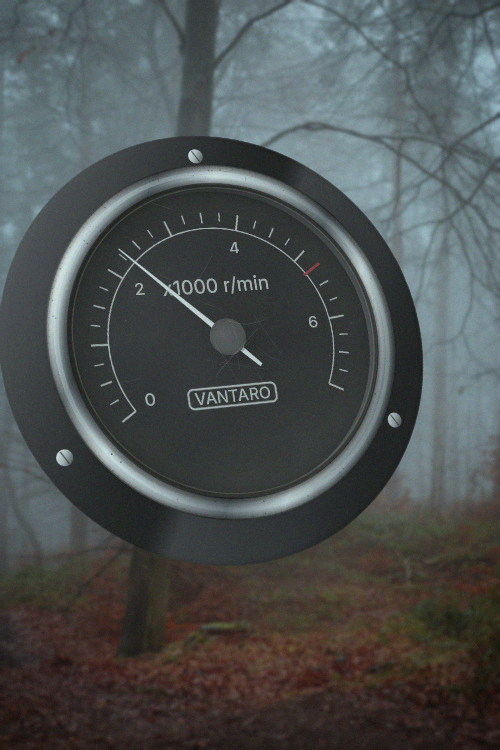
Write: 2250 rpm
